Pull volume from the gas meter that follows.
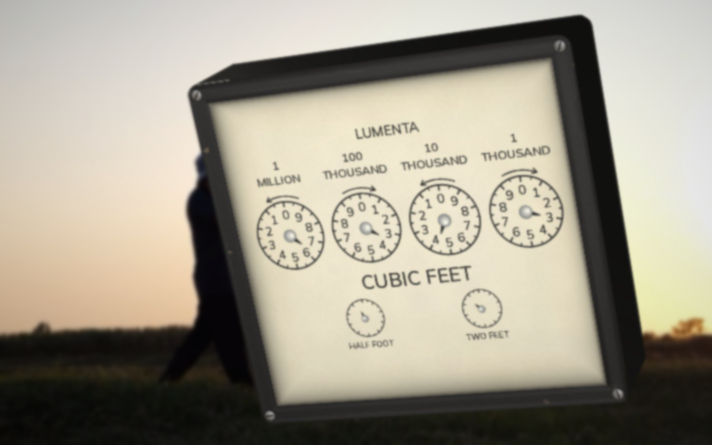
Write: 634300 ft³
